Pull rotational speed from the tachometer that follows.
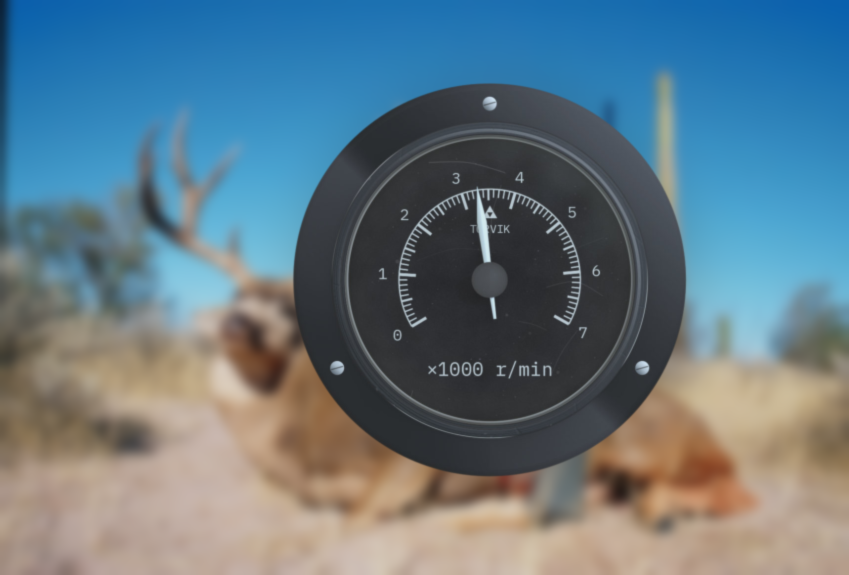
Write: 3300 rpm
